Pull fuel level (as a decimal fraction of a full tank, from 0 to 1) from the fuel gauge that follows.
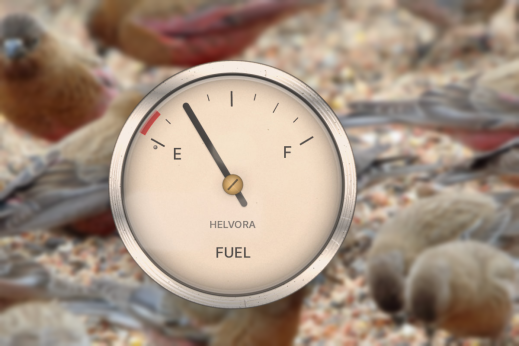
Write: 0.25
